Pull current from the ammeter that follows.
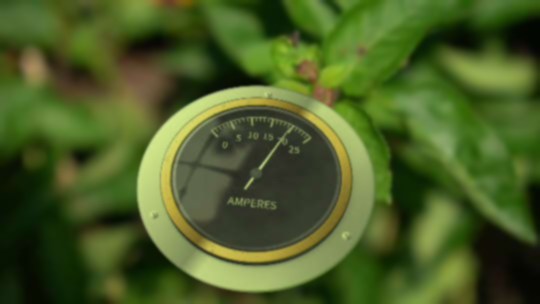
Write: 20 A
